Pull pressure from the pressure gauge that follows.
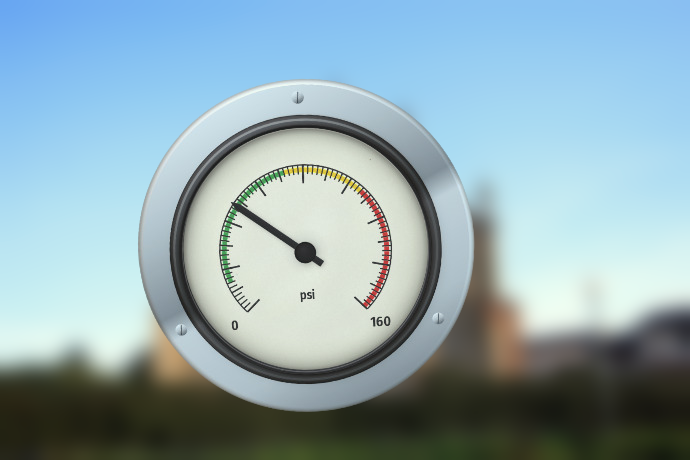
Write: 48 psi
